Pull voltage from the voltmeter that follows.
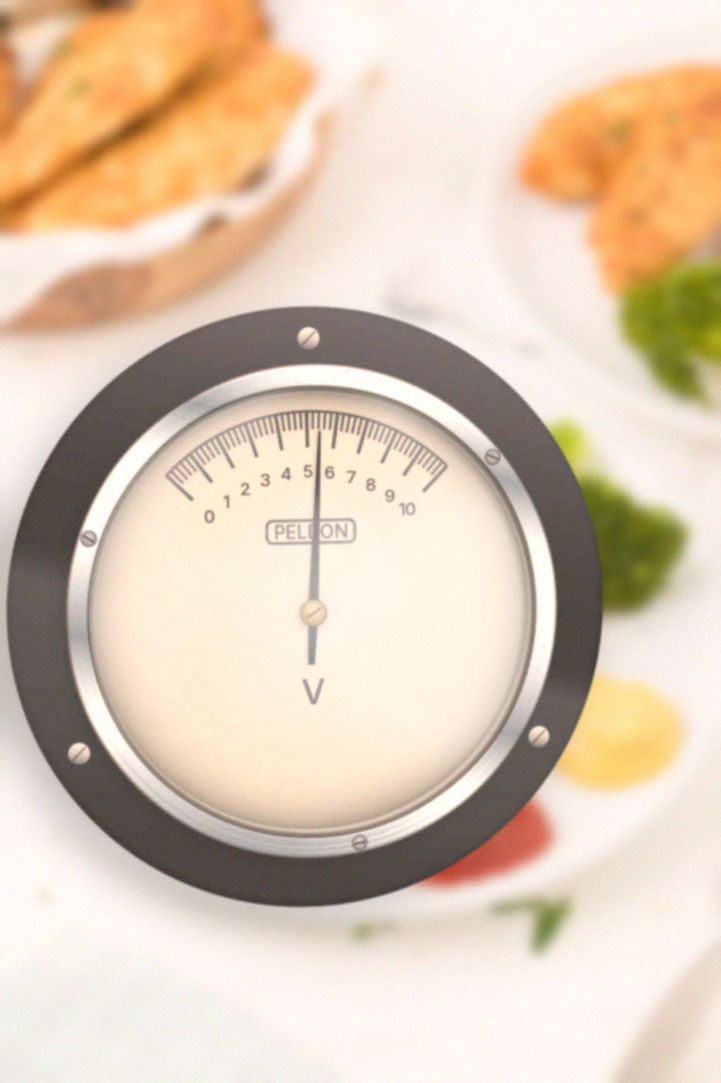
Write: 5.4 V
